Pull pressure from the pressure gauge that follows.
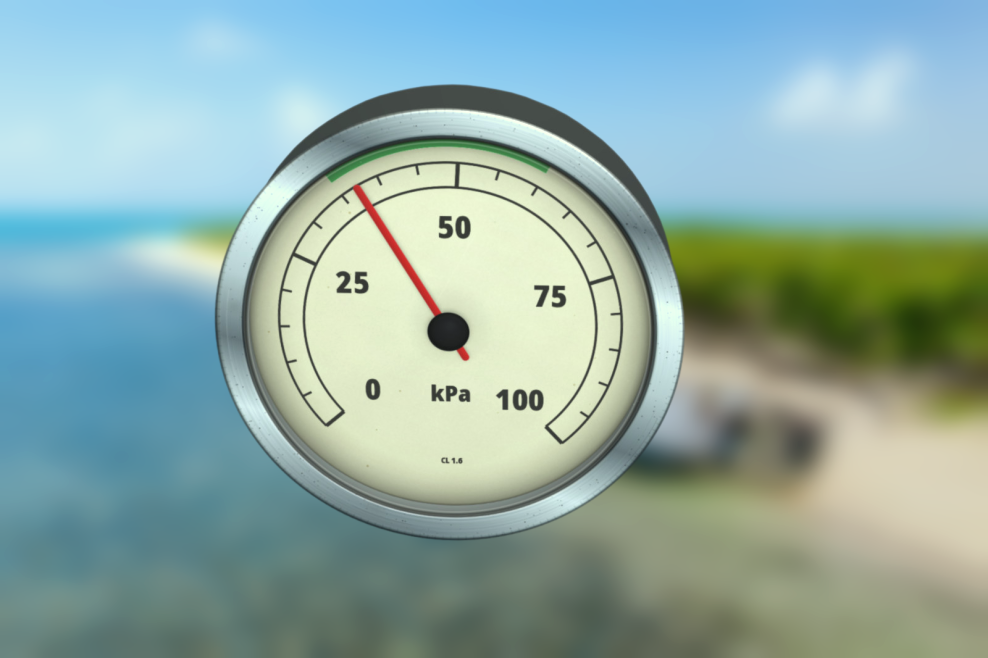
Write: 37.5 kPa
